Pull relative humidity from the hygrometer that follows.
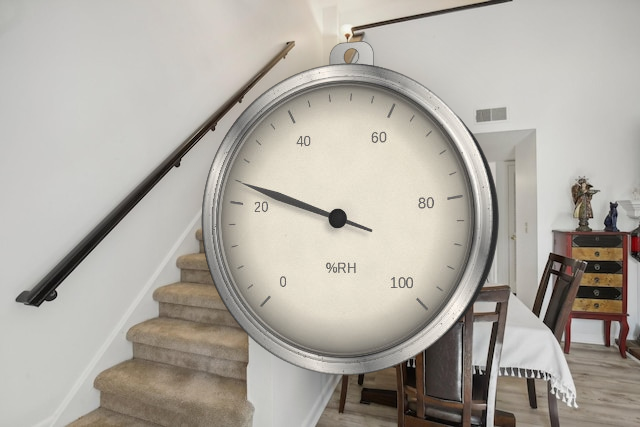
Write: 24 %
